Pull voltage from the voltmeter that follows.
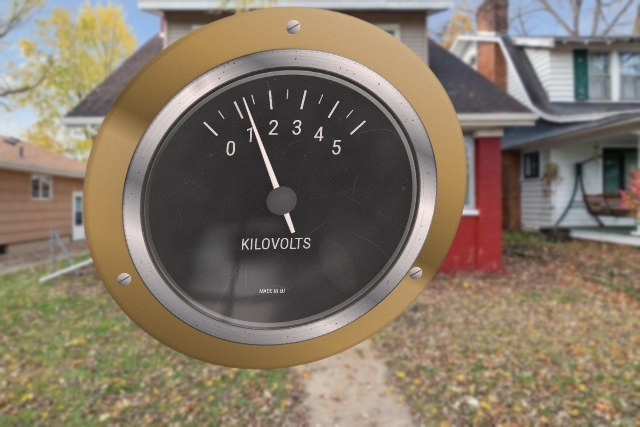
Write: 1.25 kV
